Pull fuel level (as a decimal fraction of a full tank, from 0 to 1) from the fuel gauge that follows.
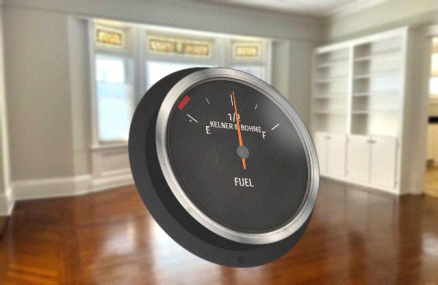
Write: 0.5
